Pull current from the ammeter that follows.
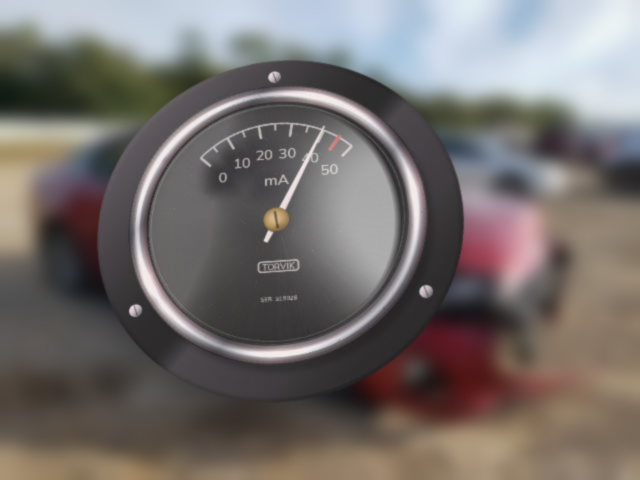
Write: 40 mA
